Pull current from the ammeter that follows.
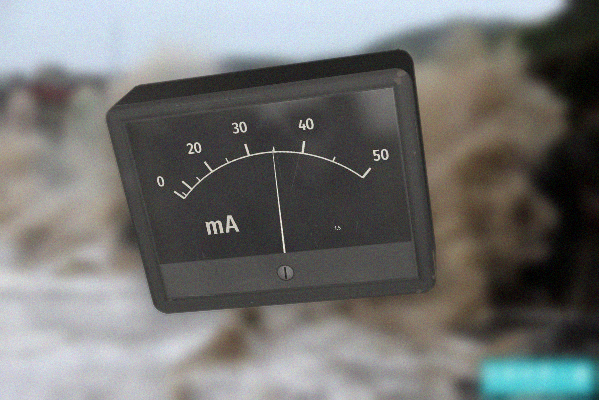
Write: 35 mA
